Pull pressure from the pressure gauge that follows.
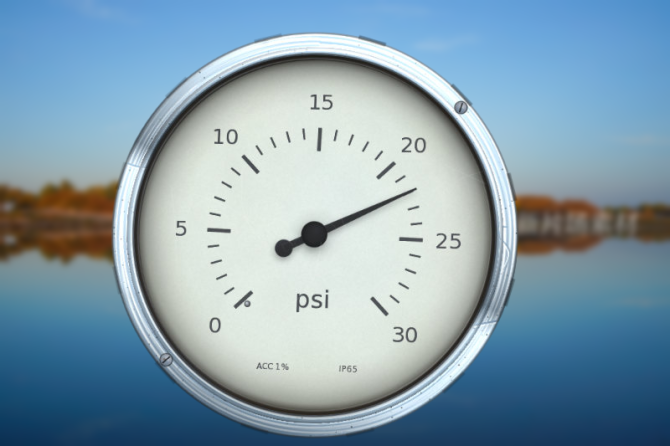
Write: 22 psi
